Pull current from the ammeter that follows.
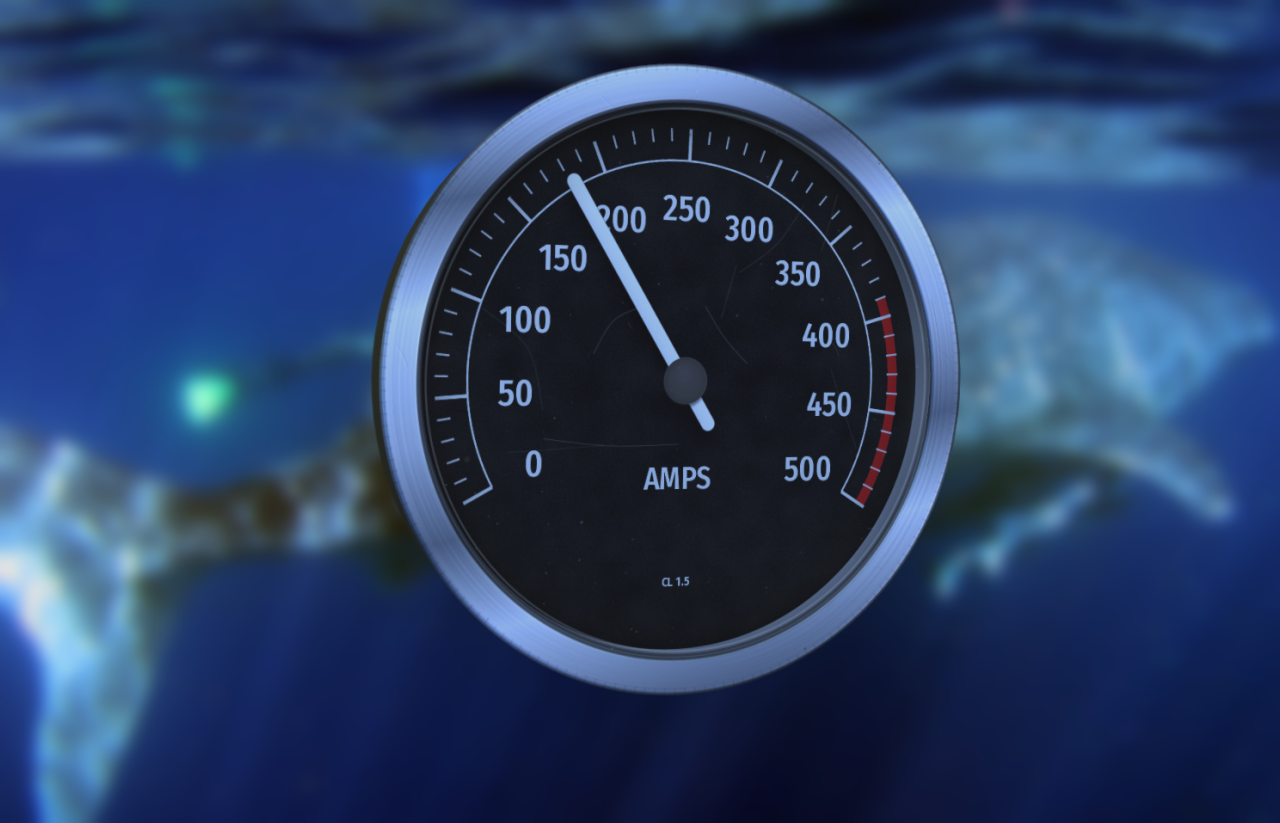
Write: 180 A
